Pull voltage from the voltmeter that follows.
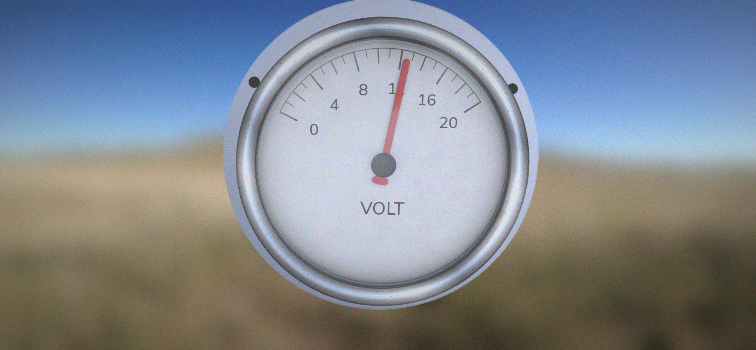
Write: 12.5 V
